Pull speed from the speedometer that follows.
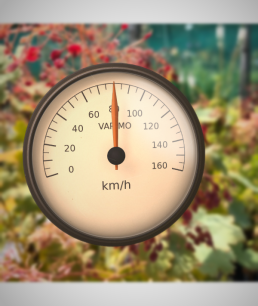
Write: 80 km/h
